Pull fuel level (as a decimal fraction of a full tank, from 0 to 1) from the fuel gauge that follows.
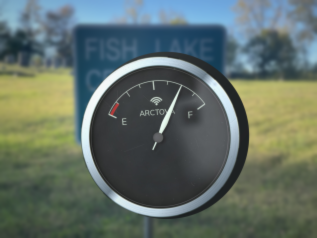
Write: 0.75
